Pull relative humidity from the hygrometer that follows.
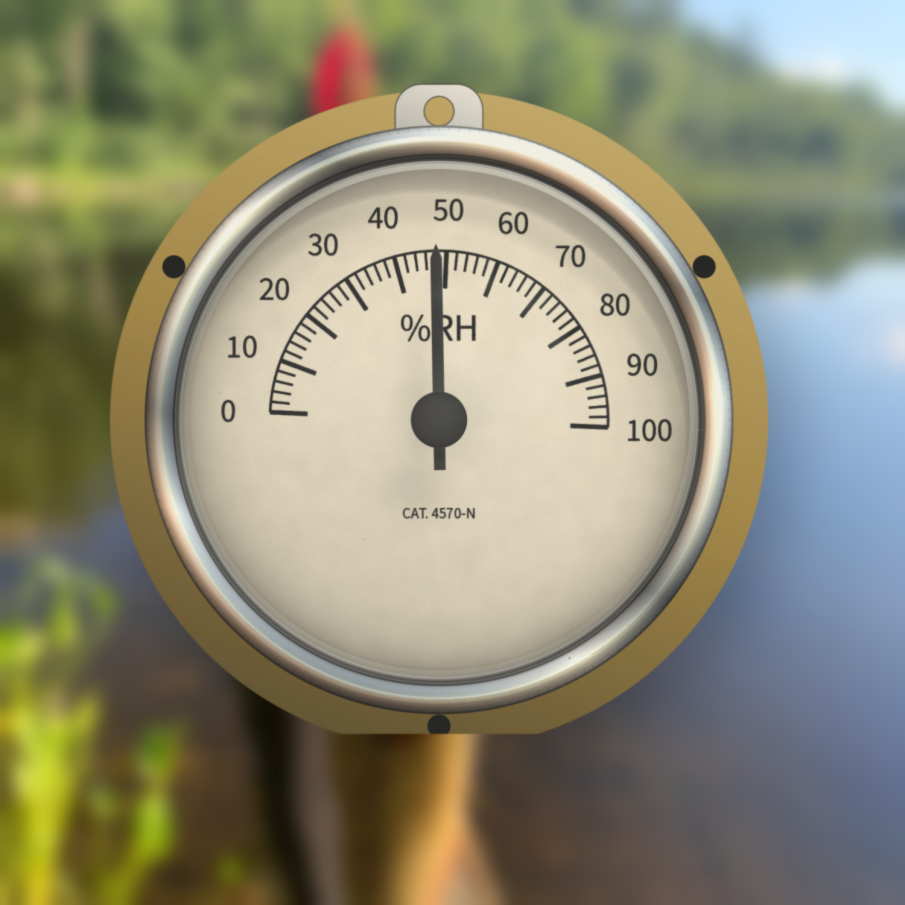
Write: 48 %
